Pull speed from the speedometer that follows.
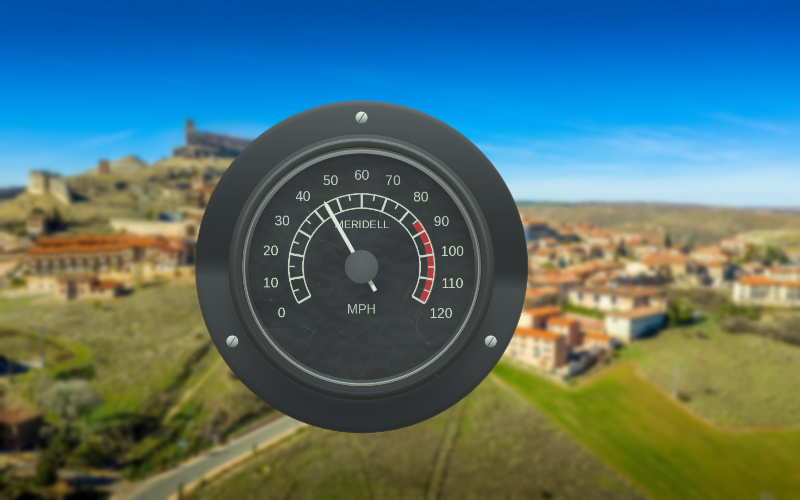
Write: 45 mph
